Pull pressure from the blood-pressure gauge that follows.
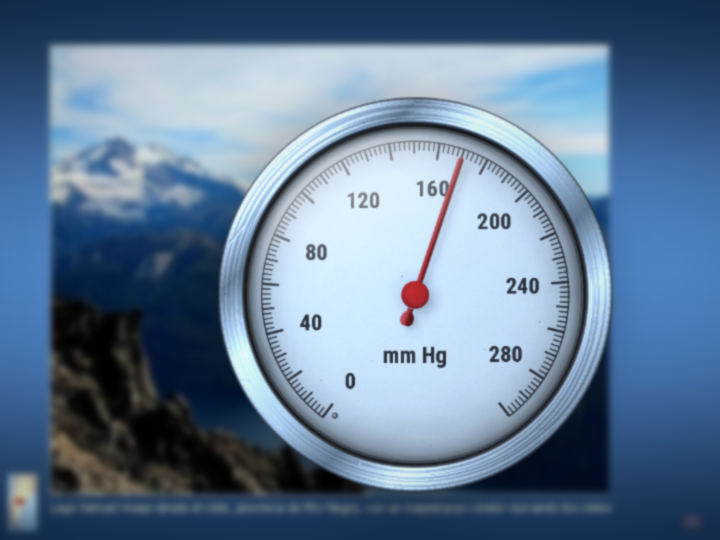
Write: 170 mmHg
